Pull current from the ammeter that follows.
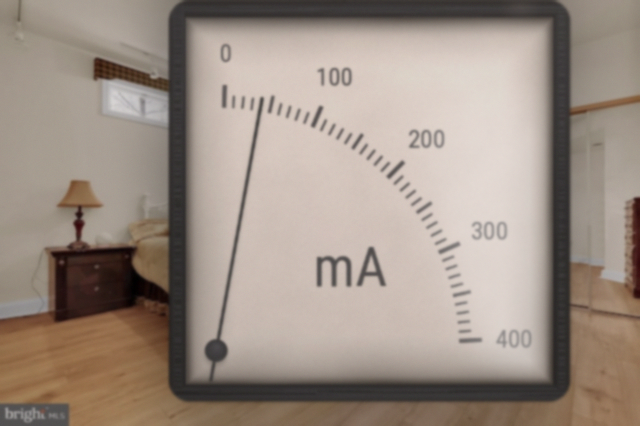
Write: 40 mA
